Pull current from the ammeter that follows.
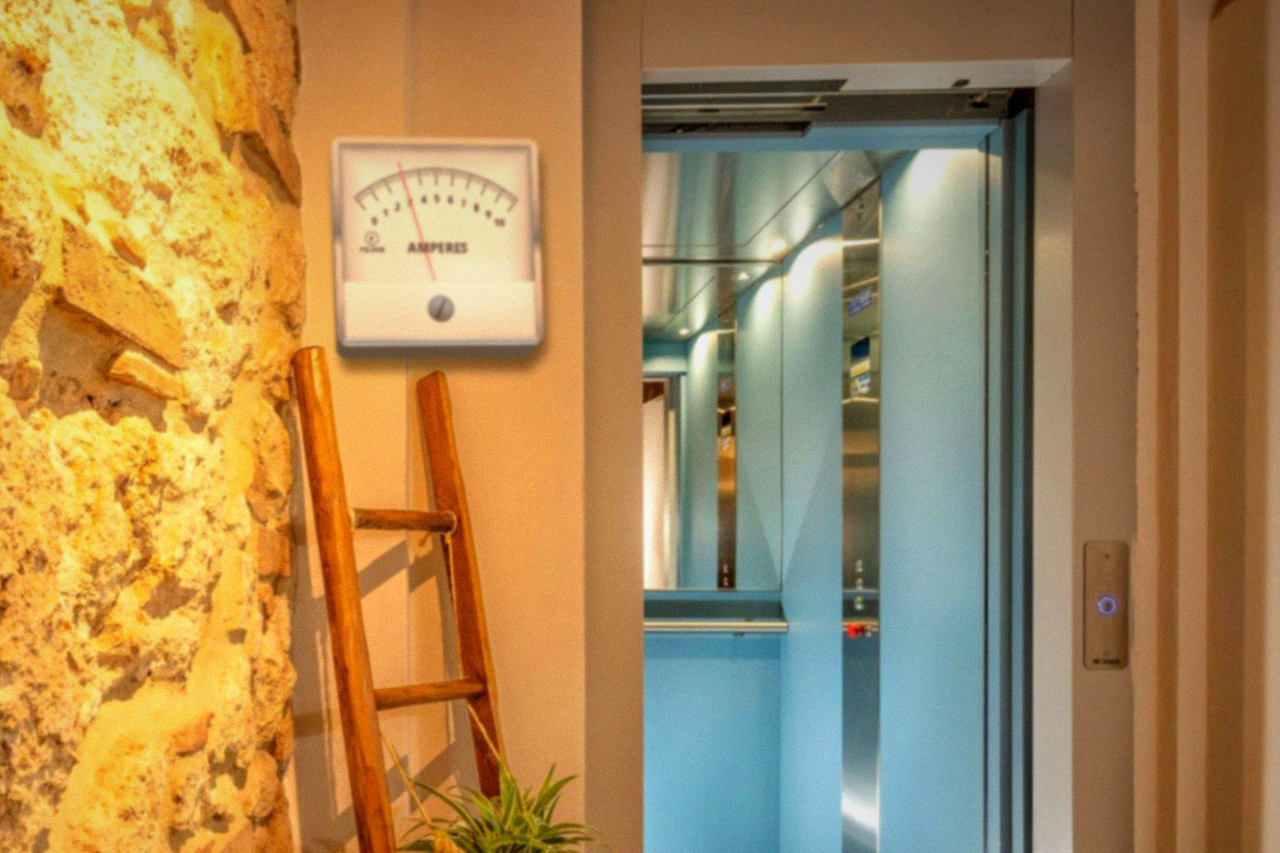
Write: 3 A
